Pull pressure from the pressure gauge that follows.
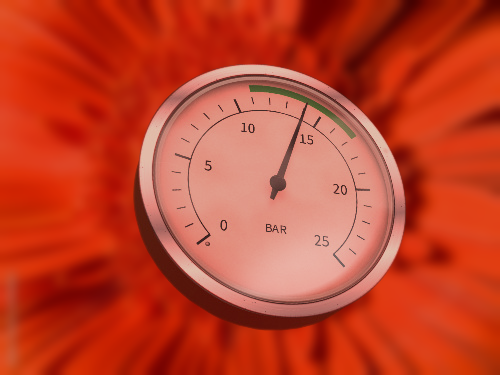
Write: 14 bar
